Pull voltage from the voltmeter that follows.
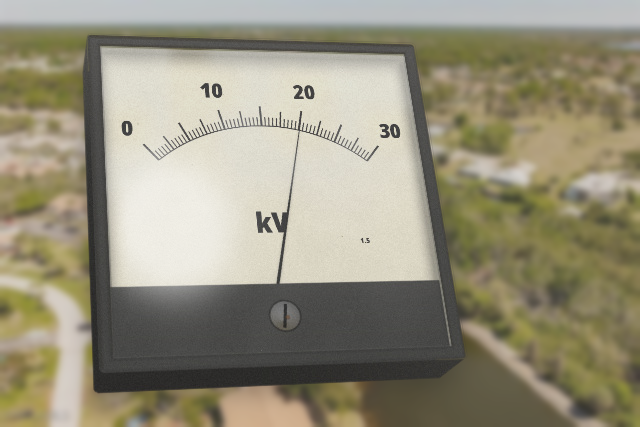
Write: 20 kV
